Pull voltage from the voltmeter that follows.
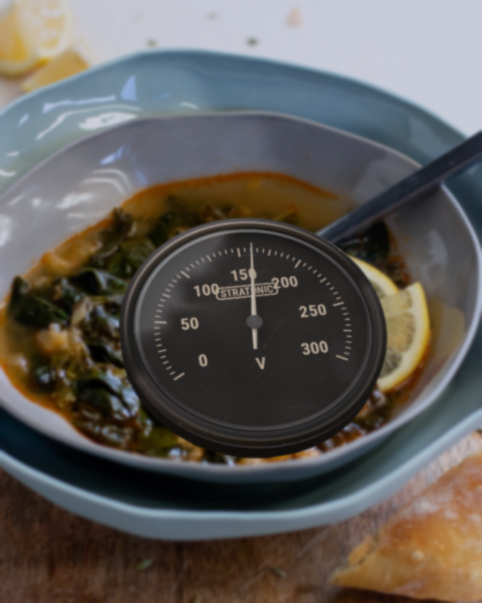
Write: 160 V
